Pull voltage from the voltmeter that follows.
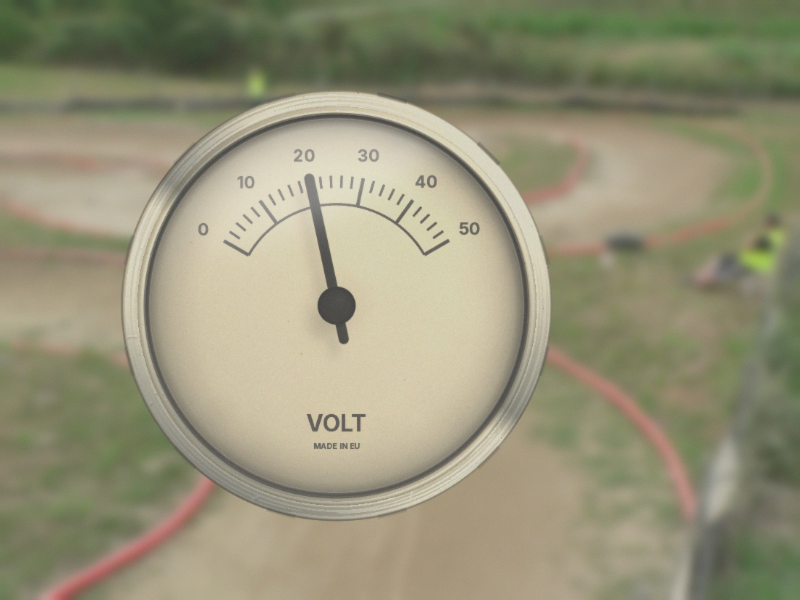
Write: 20 V
